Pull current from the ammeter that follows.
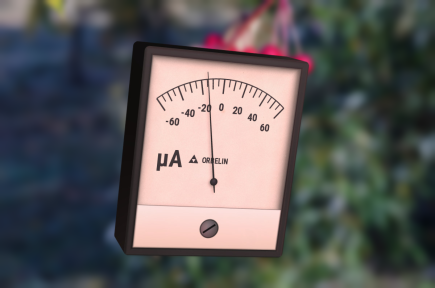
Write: -15 µA
